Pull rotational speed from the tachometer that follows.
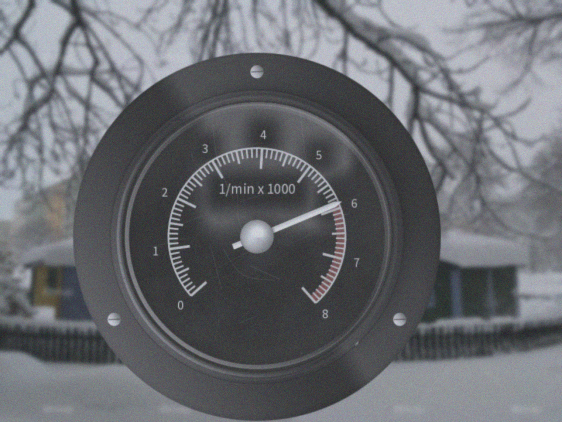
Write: 5900 rpm
